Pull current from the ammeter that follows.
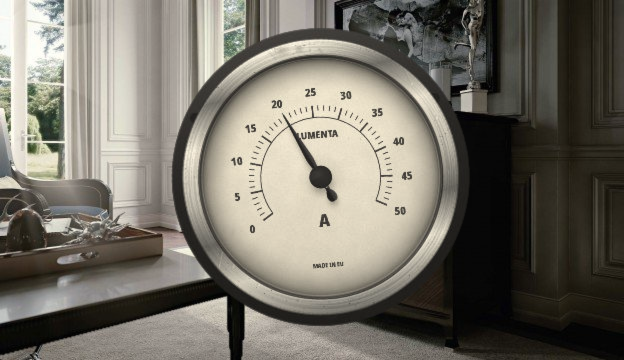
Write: 20 A
